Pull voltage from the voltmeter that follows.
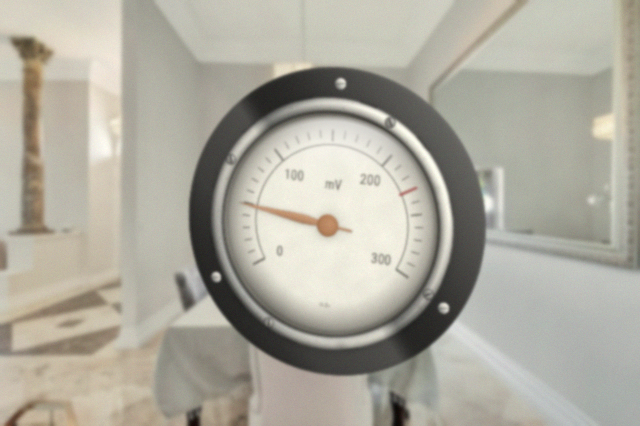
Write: 50 mV
